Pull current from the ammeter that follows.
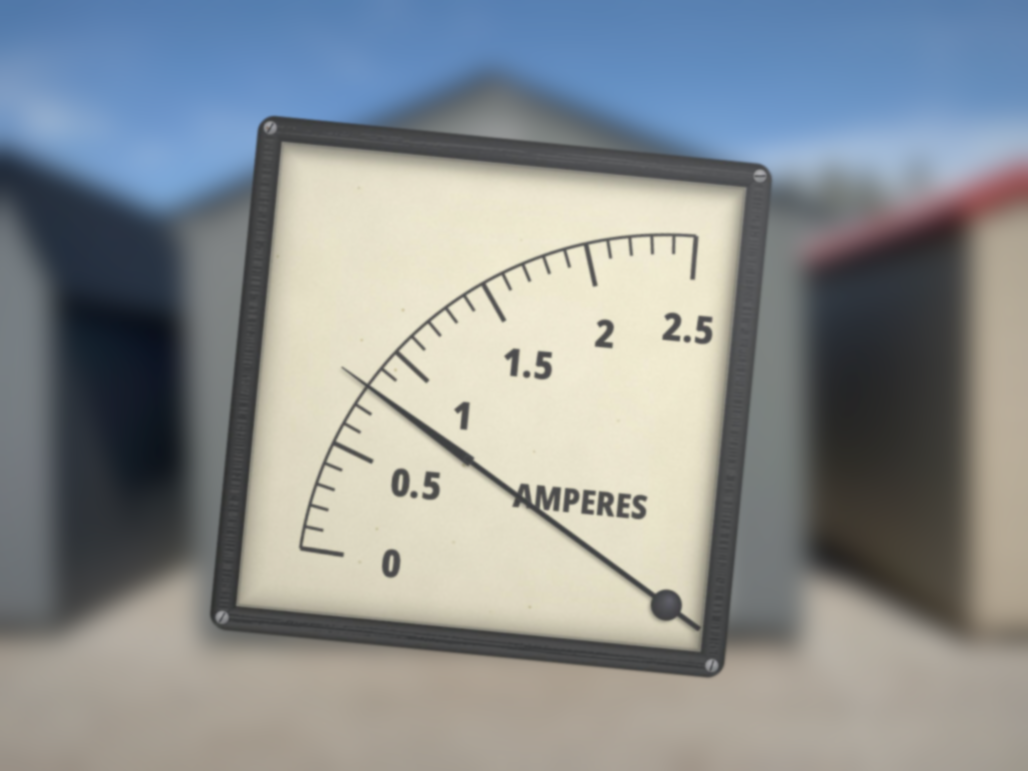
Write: 0.8 A
